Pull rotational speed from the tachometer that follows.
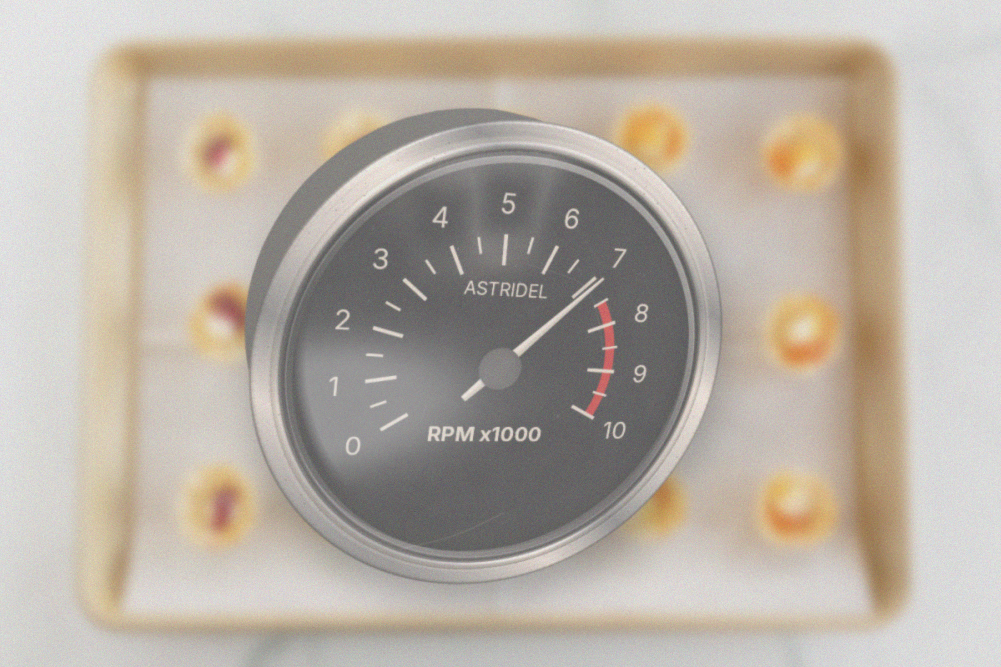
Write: 7000 rpm
